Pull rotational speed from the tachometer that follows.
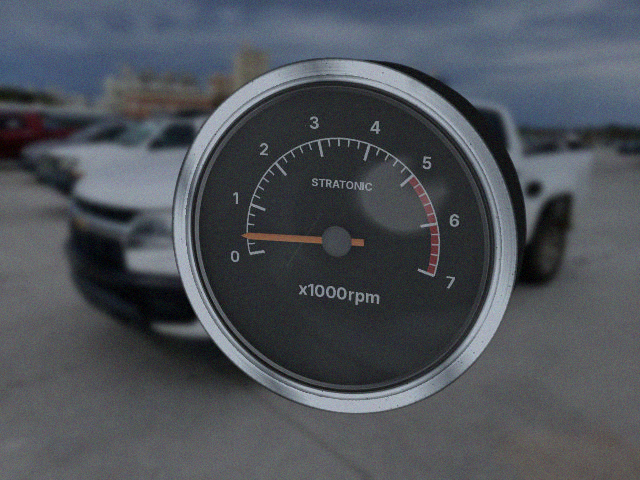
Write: 400 rpm
